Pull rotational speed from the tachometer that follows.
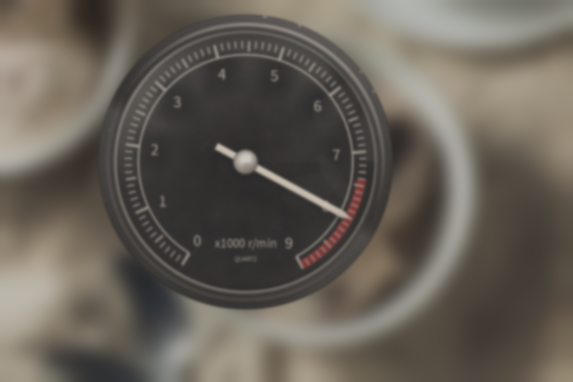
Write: 8000 rpm
